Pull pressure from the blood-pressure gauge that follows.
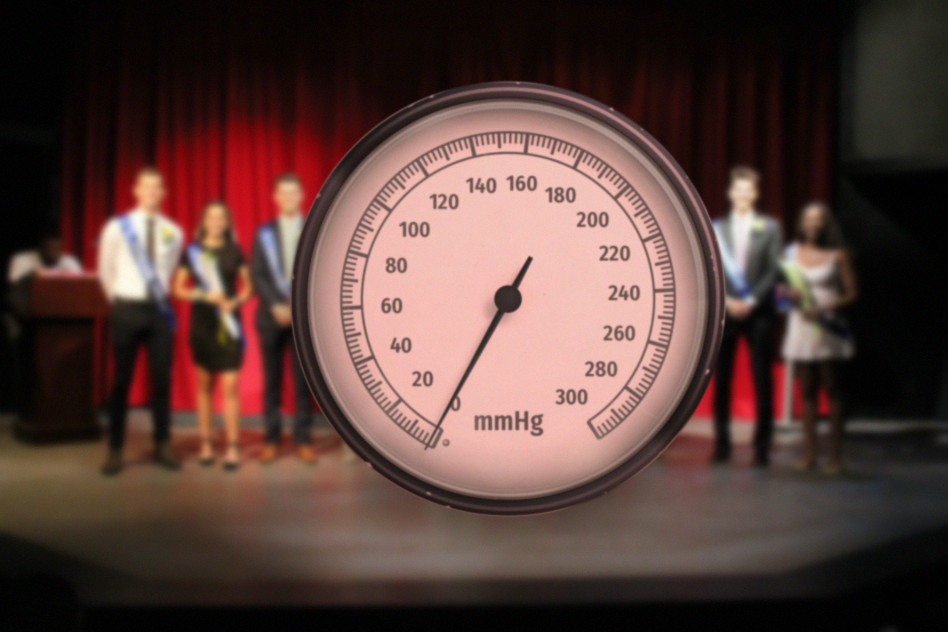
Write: 2 mmHg
